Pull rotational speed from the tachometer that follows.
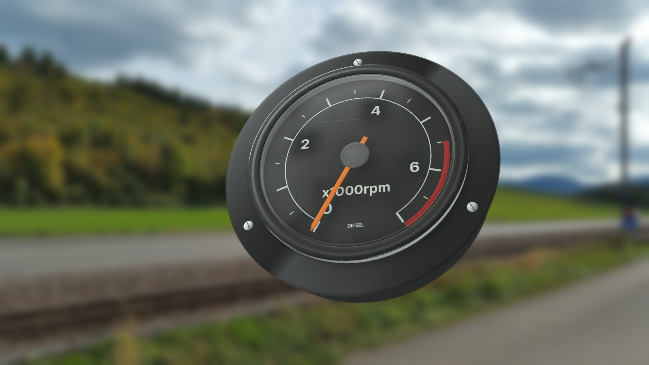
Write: 0 rpm
